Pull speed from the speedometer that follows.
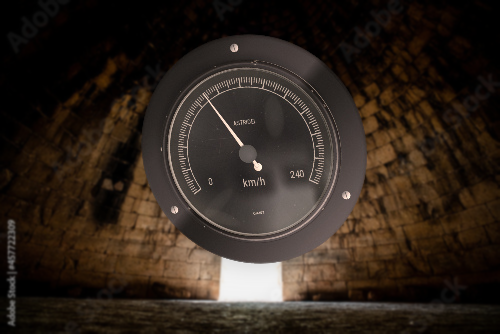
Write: 90 km/h
